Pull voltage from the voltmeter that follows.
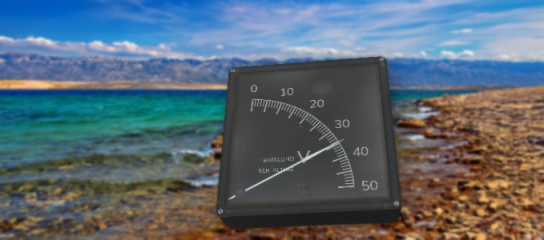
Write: 35 V
